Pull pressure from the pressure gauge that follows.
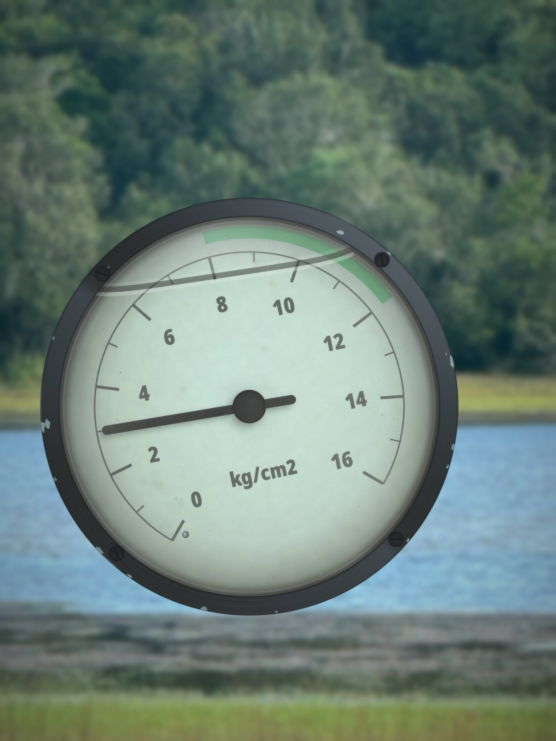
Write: 3 kg/cm²
